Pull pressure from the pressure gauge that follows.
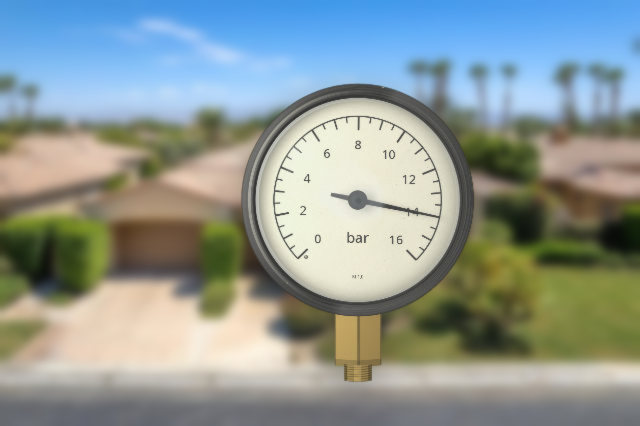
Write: 14 bar
